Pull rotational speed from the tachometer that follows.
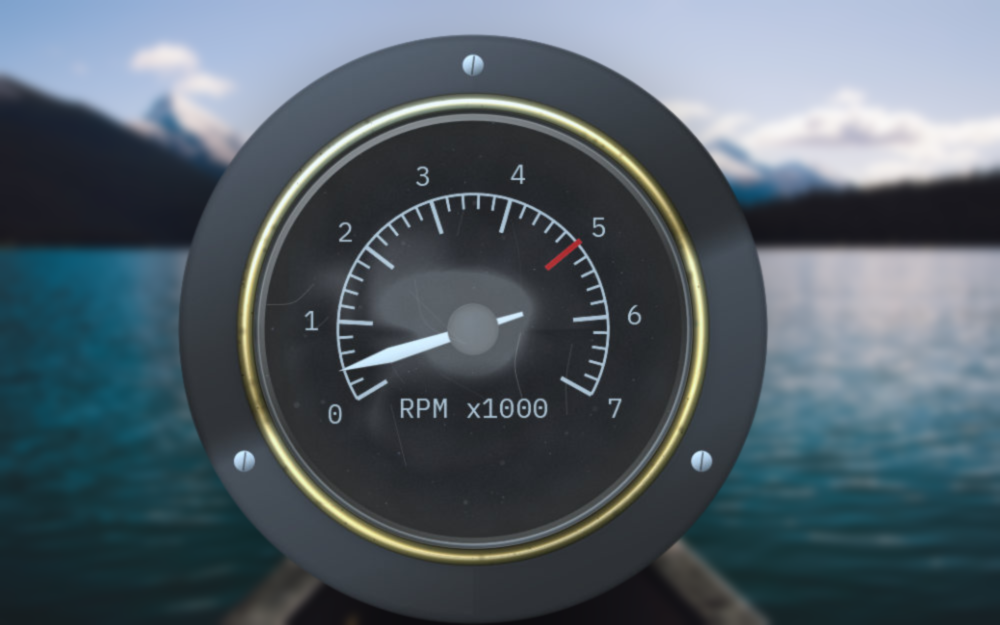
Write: 400 rpm
